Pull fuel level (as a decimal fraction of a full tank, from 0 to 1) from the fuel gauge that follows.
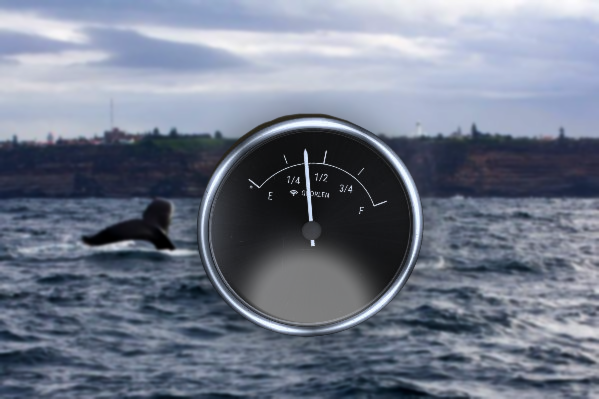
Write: 0.375
